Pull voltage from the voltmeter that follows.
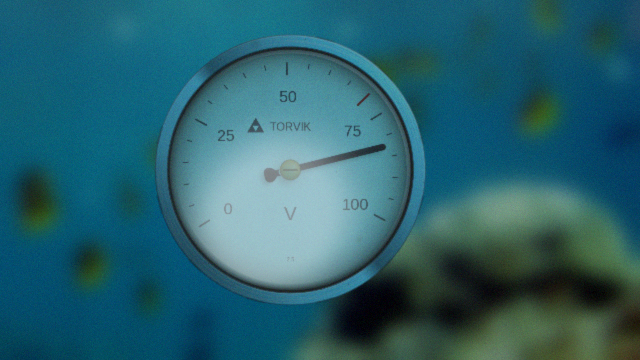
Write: 82.5 V
